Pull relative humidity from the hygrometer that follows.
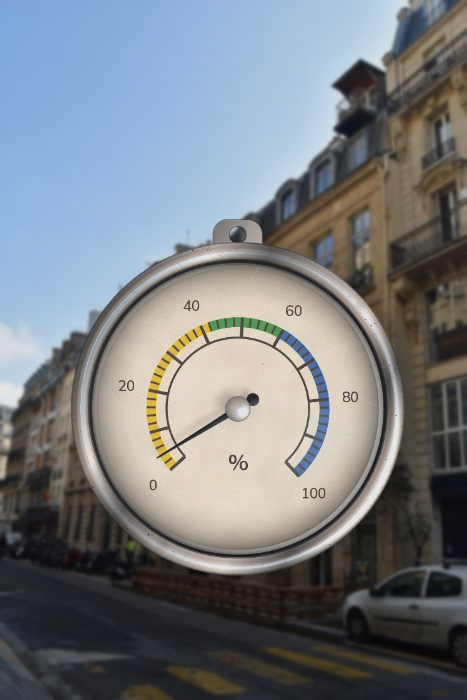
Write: 4 %
